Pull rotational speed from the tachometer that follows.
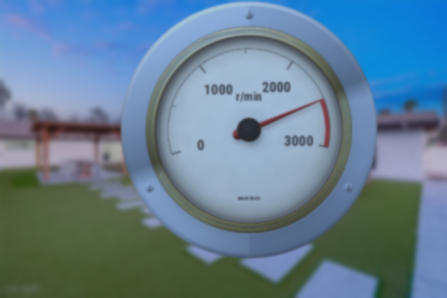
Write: 2500 rpm
